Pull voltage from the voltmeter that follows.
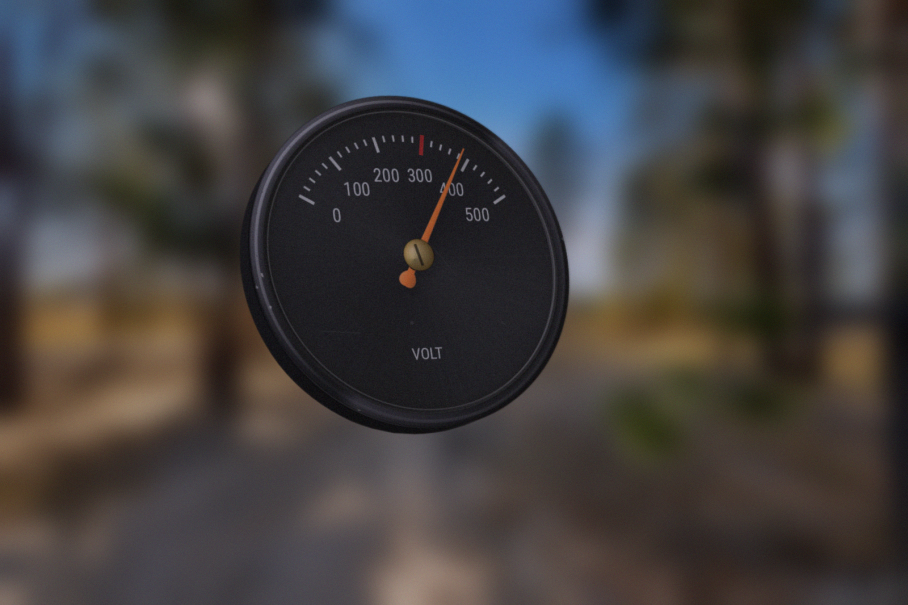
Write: 380 V
